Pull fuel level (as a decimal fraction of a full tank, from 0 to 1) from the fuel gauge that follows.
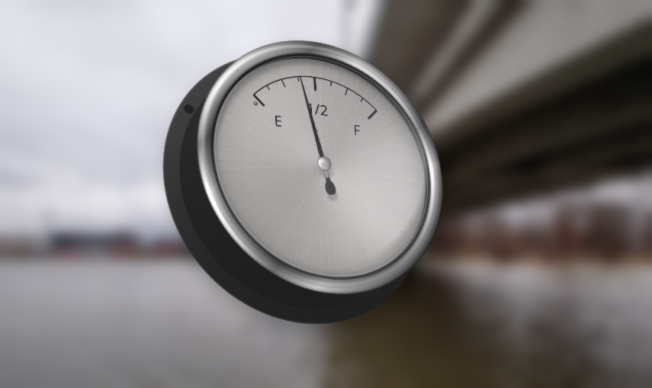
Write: 0.375
